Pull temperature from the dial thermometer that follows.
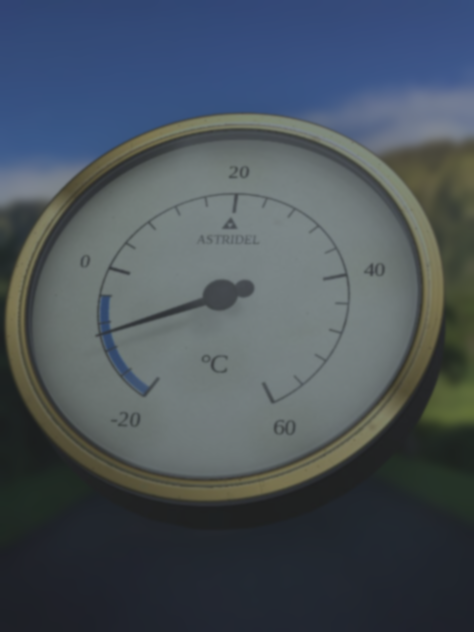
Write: -10 °C
